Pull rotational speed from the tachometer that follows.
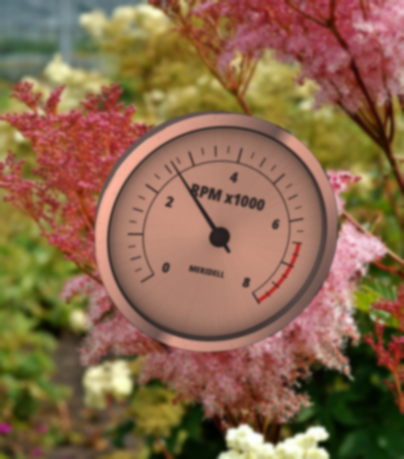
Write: 2625 rpm
